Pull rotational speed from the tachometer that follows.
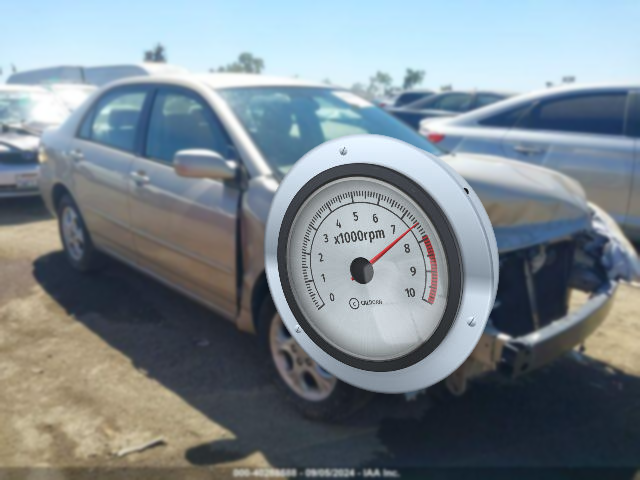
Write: 7500 rpm
